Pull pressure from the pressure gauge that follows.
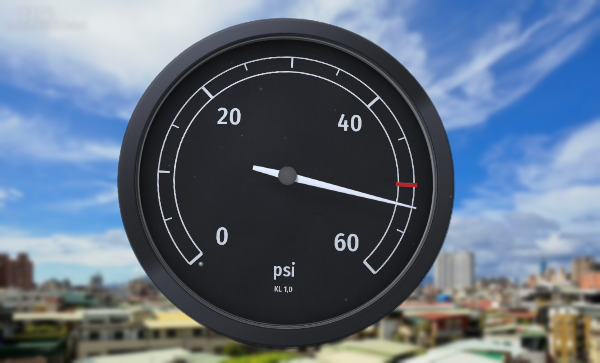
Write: 52.5 psi
